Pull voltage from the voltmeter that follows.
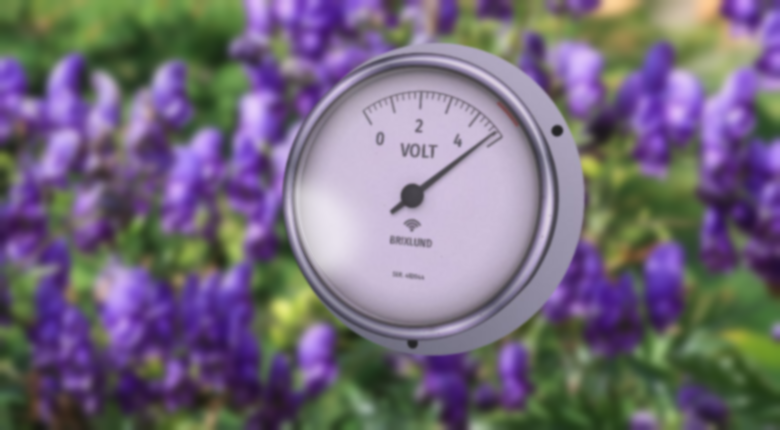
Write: 4.8 V
